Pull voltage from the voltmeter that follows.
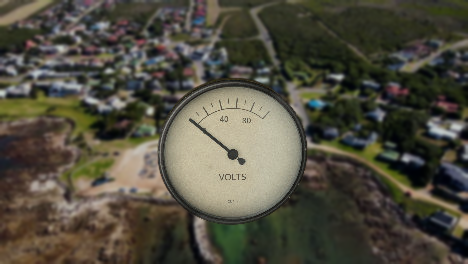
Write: 0 V
